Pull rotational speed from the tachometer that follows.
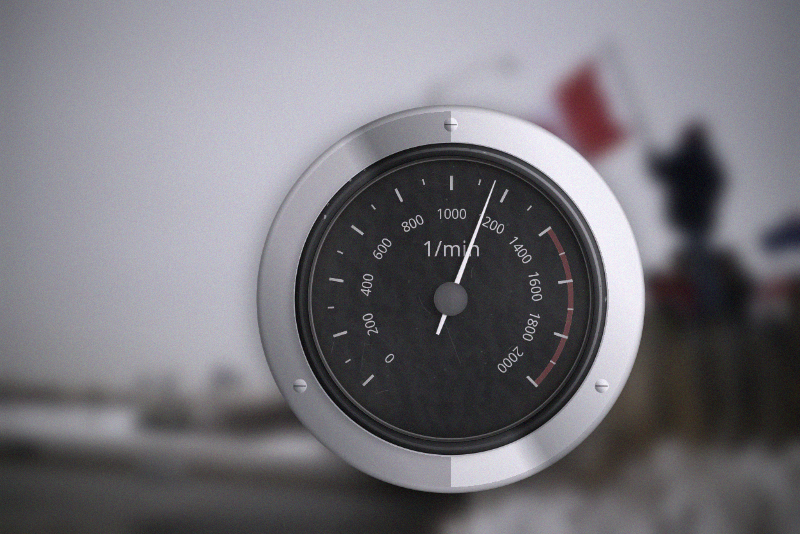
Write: 1150 rpm
